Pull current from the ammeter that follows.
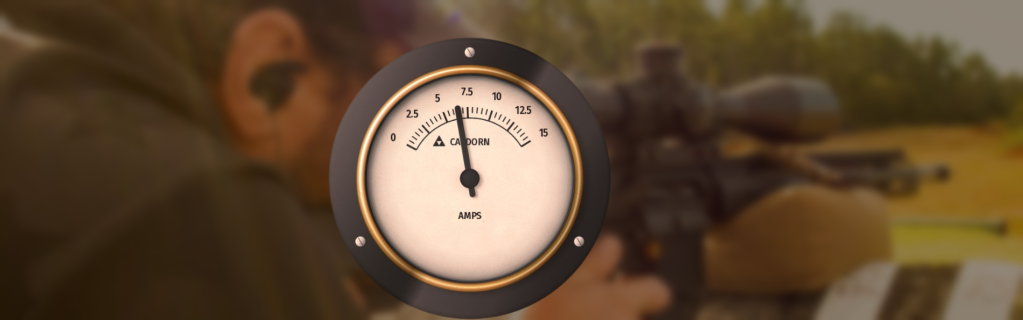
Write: 6.5 A
